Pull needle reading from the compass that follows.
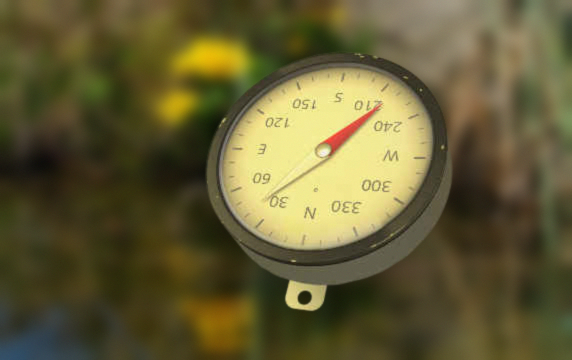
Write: 220 °
